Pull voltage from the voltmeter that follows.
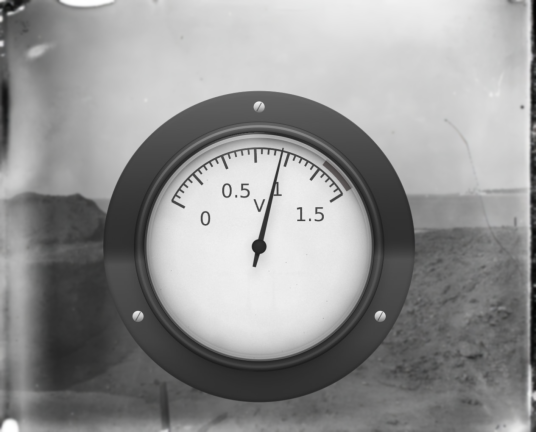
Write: 0.95 V
